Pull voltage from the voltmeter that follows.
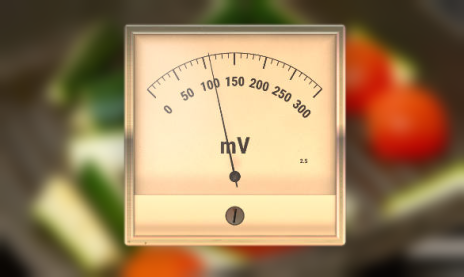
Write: 110 mV
